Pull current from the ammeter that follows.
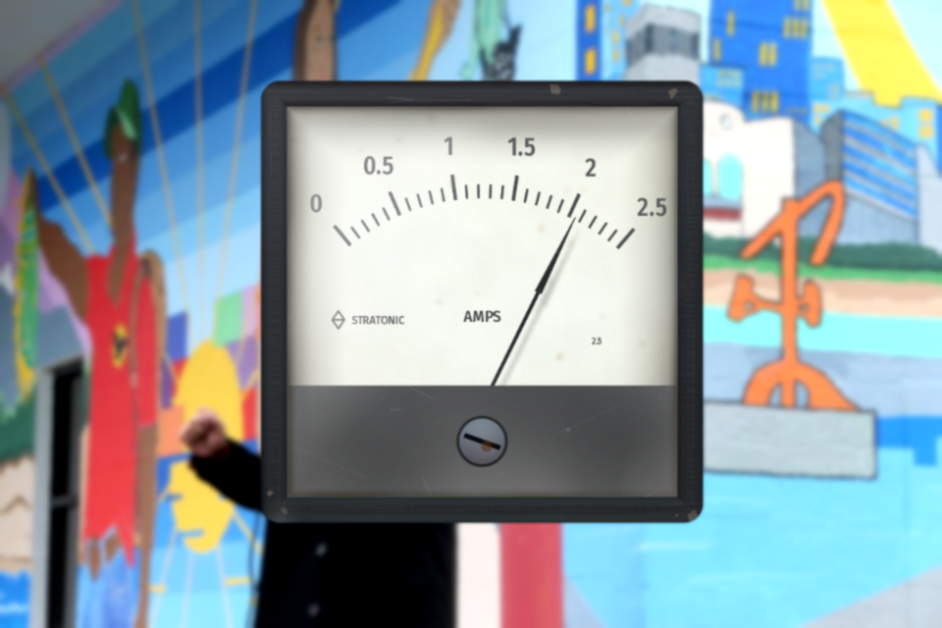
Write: 2.05 A
